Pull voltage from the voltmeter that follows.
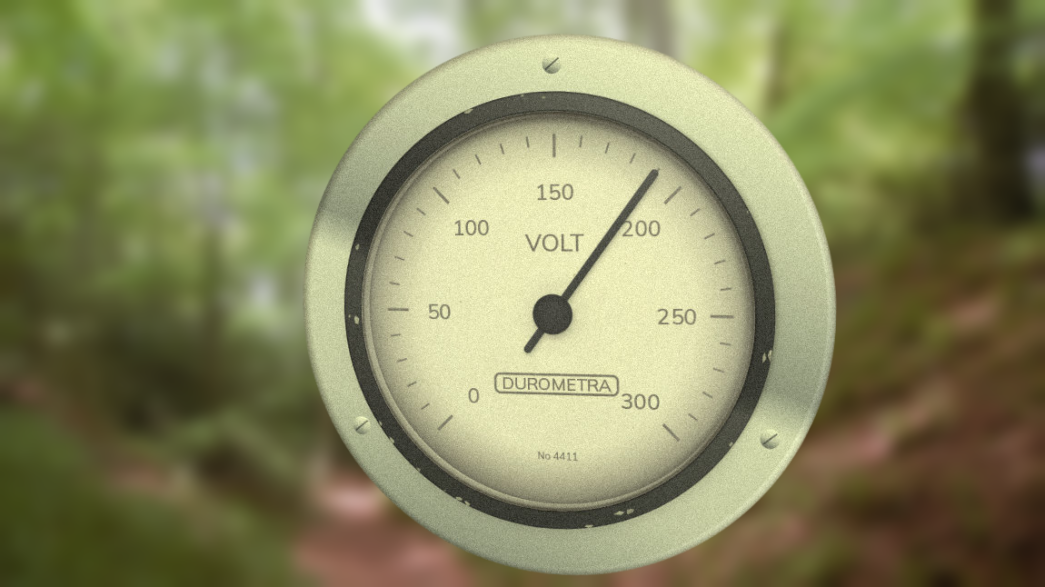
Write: 190 V
